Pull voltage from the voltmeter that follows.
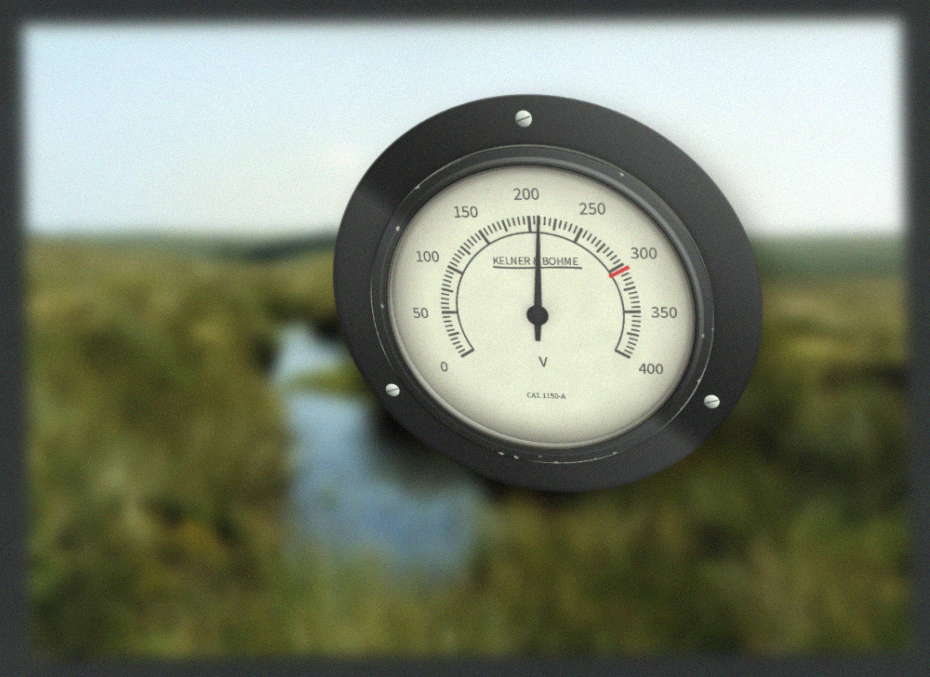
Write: 210 V
